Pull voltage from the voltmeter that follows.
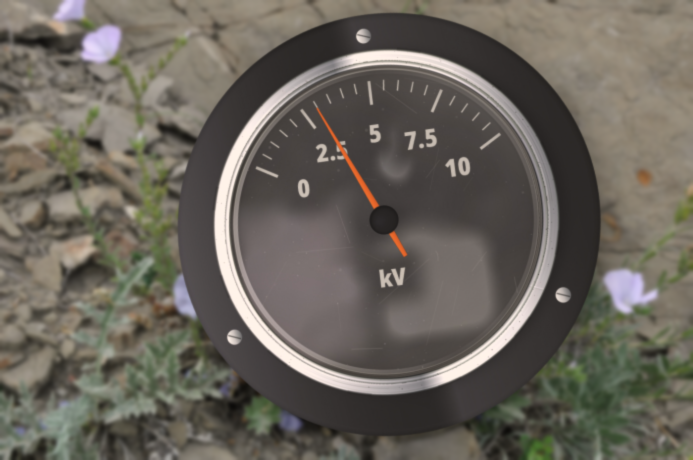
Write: 3 kV
